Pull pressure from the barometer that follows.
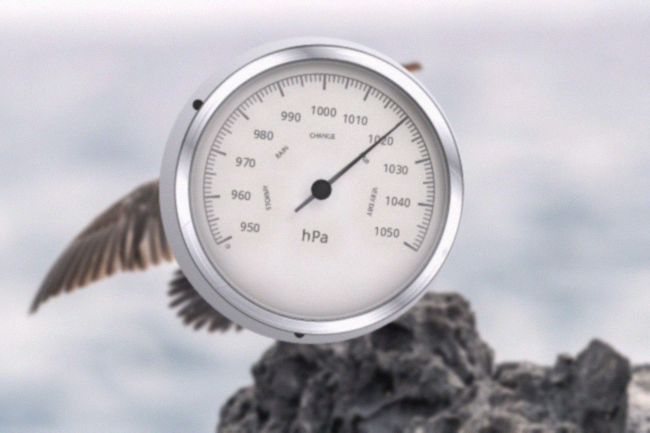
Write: 1020 hPa
